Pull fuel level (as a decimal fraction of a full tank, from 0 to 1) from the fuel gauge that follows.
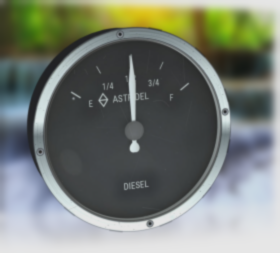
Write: 0.5
